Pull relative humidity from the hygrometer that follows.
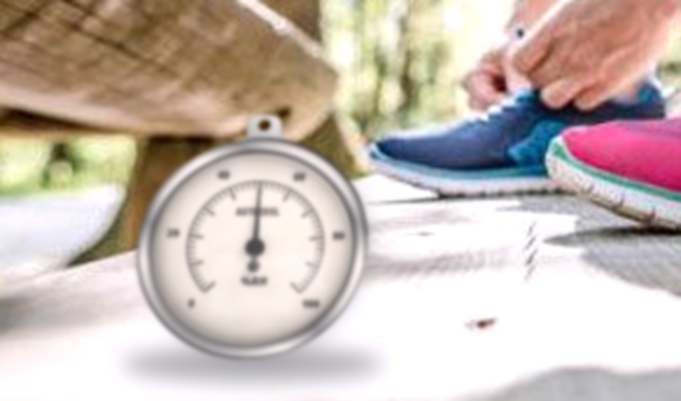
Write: 50 %
